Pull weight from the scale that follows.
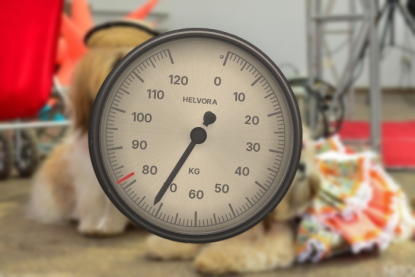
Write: 72 kg
